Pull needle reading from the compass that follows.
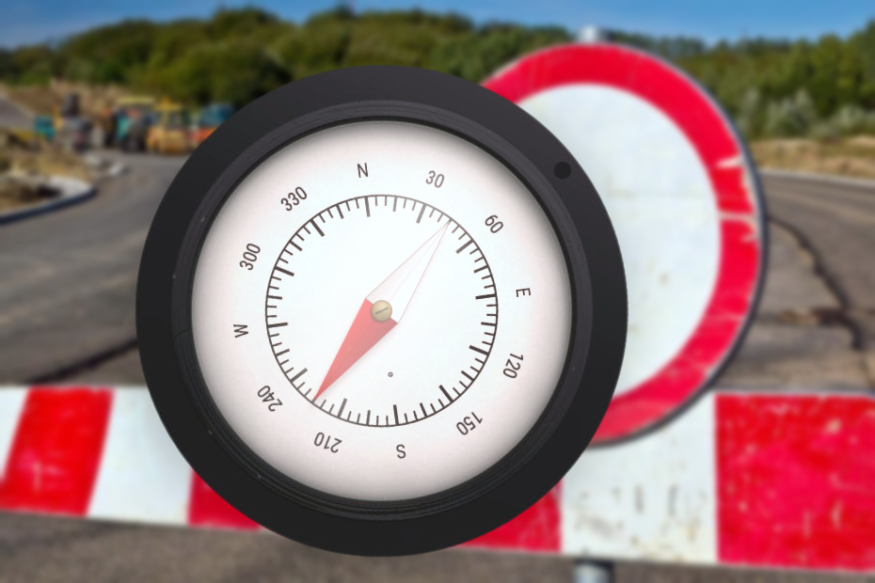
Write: 225 °
